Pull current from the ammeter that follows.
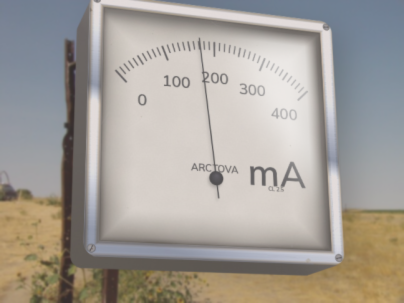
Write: 170 mA
